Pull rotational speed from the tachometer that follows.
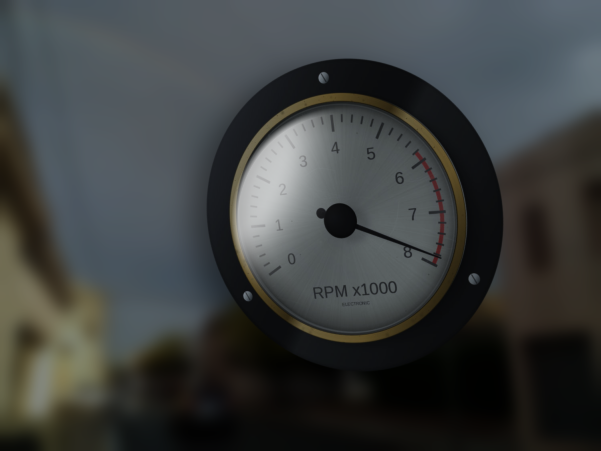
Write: 7800 rpm
